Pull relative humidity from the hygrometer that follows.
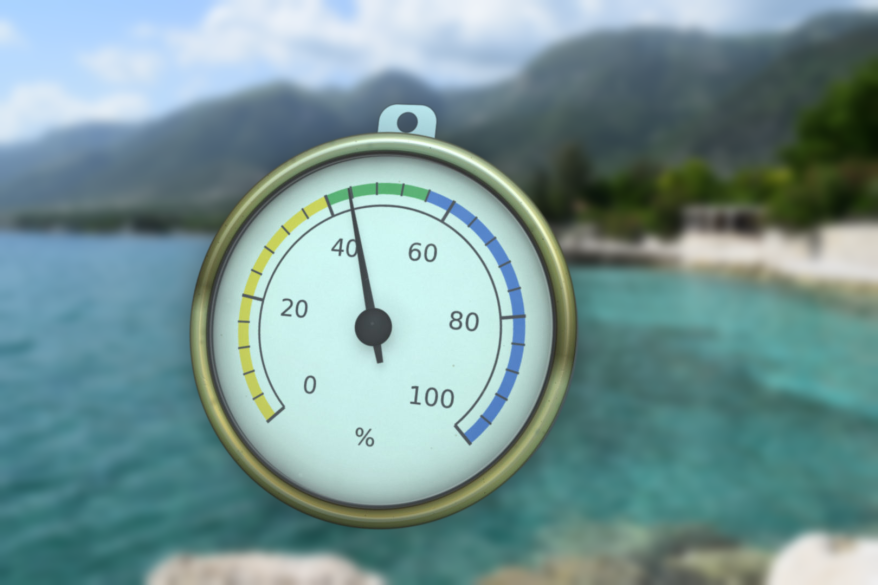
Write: 44 %
